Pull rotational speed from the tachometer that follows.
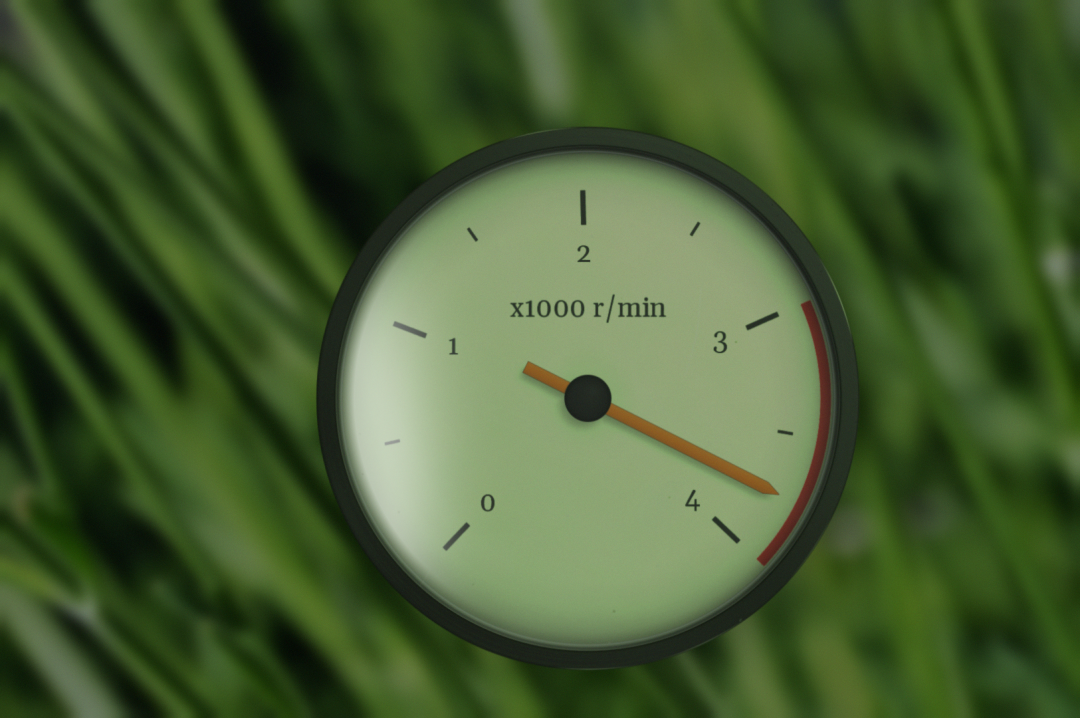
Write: 3750 rpm
